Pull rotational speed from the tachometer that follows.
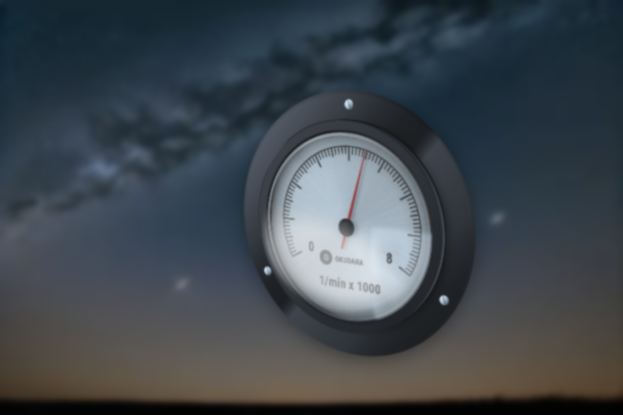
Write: 4500 rpm
